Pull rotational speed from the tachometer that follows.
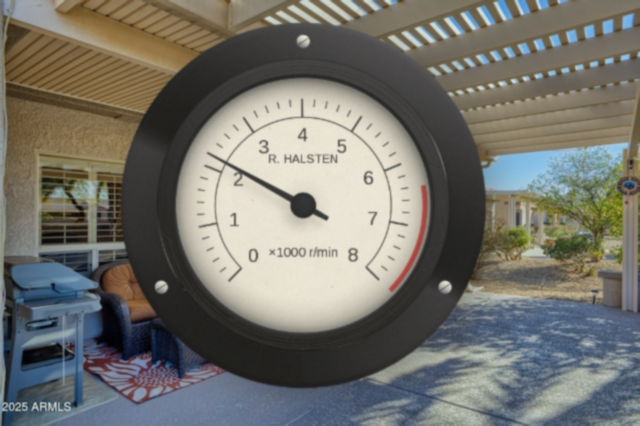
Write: 2200 rpm
